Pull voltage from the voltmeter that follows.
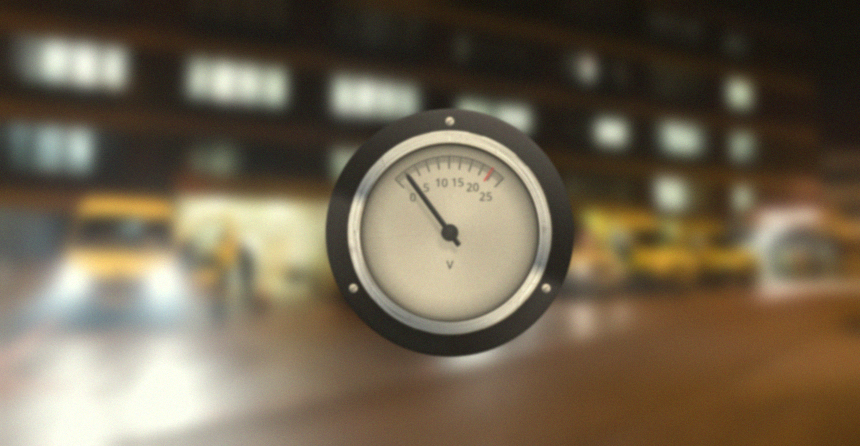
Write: 2.5 V
